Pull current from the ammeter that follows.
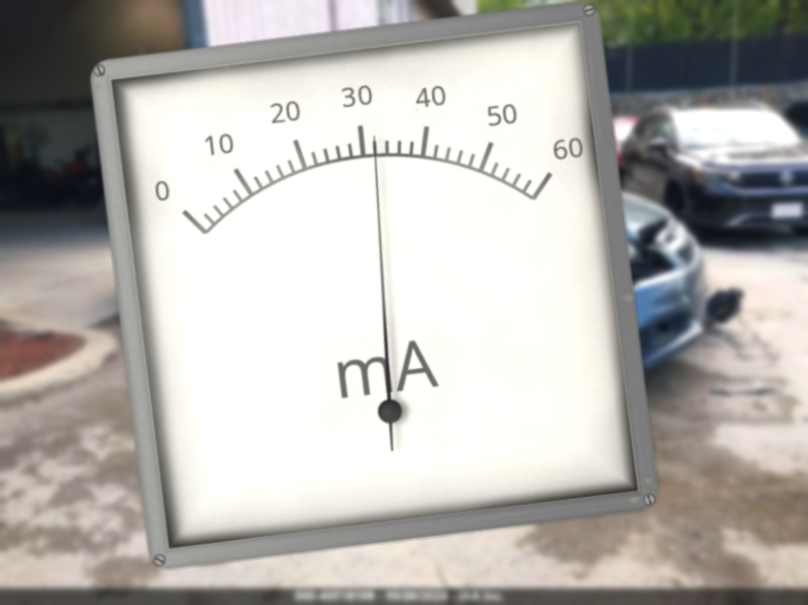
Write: 32 mA
